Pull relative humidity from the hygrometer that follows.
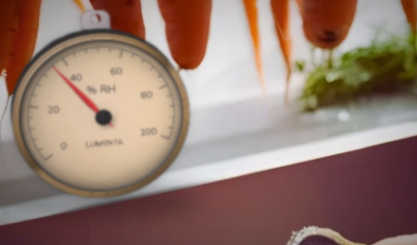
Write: 36 %
